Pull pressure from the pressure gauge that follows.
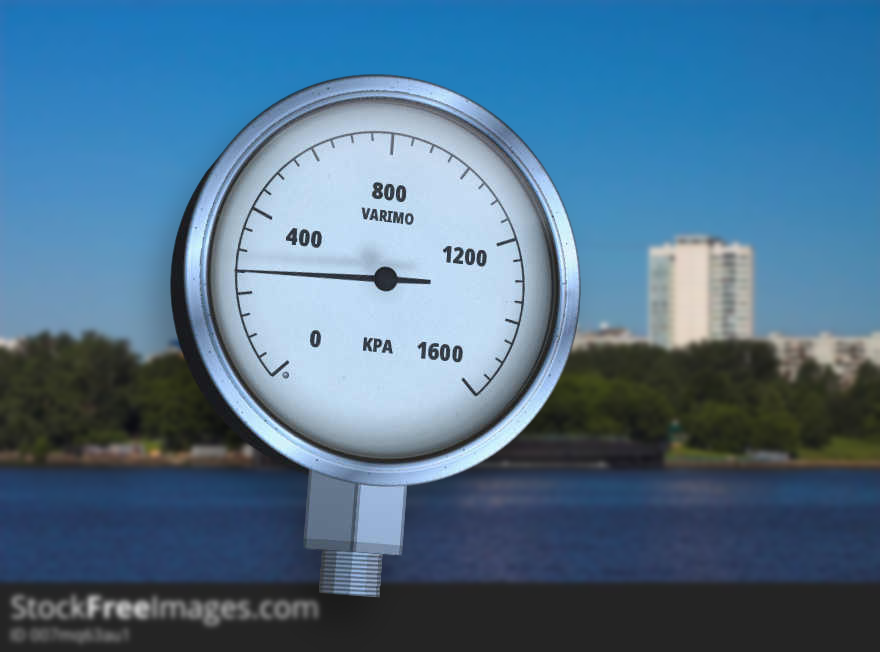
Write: 250 kPa
